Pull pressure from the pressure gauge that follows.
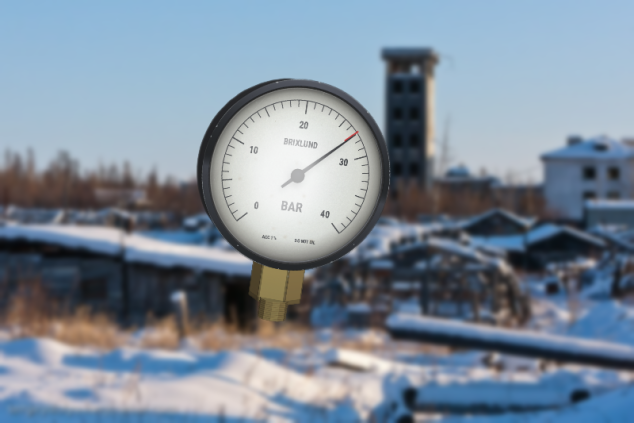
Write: 27 bar
